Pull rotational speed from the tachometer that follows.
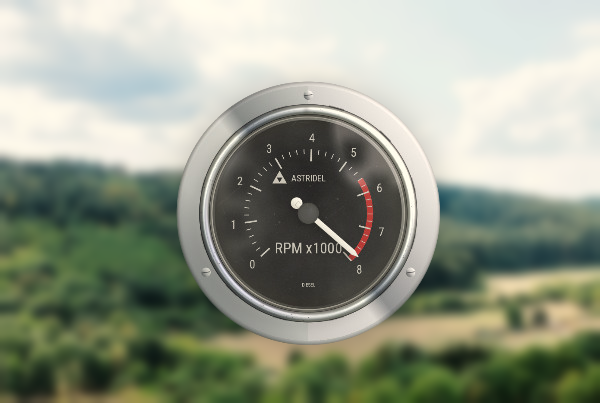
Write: 7800 rpm
